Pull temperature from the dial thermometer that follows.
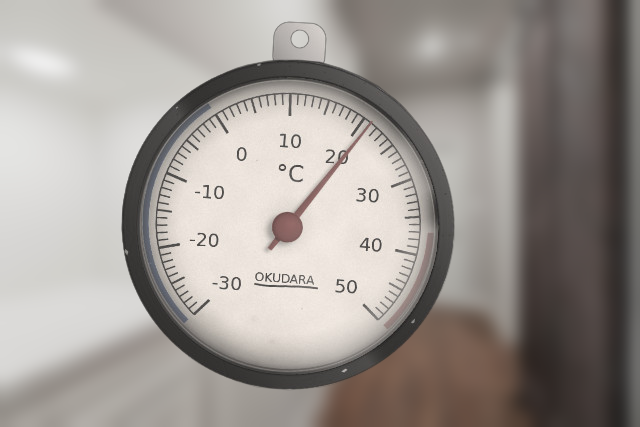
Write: 21 °C
